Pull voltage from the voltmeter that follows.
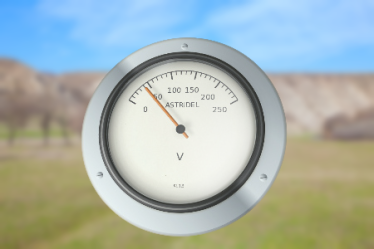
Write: 40 V
